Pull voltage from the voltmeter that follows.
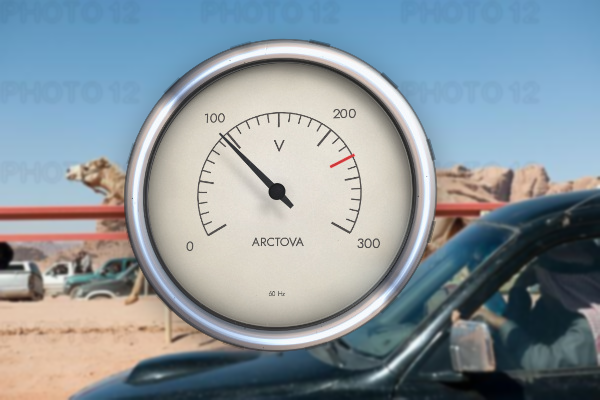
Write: 95 V
